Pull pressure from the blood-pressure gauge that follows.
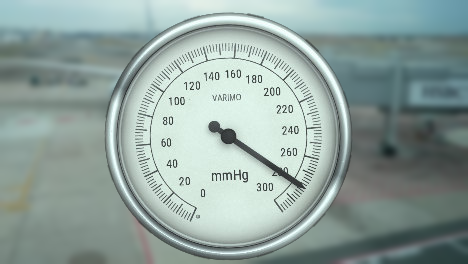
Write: 280 mmHg
